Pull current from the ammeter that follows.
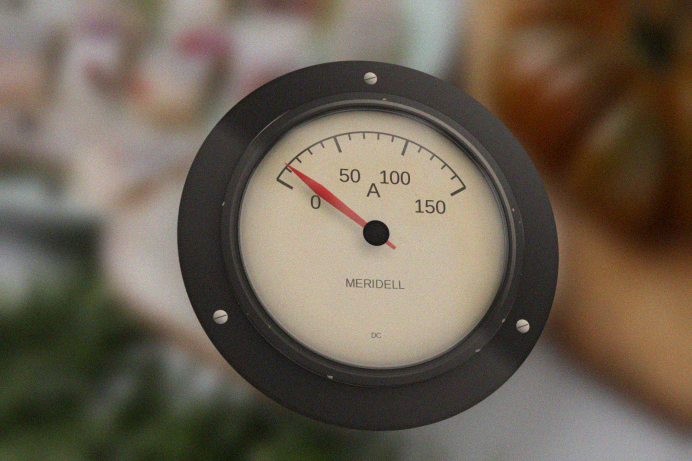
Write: 10 A
